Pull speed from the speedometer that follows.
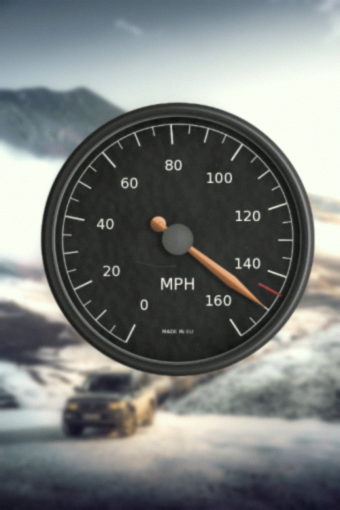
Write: 150 mph
